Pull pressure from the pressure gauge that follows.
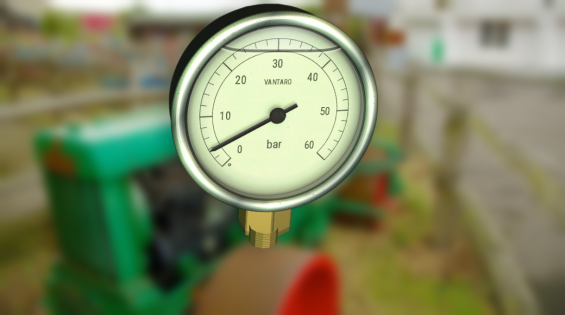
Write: 4 bar
